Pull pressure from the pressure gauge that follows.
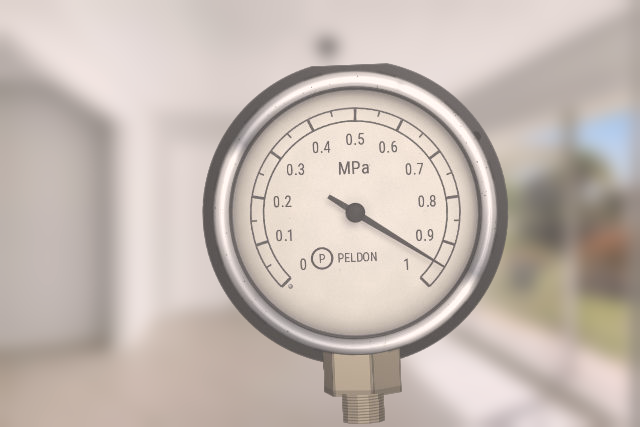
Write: 0.95 MPa
